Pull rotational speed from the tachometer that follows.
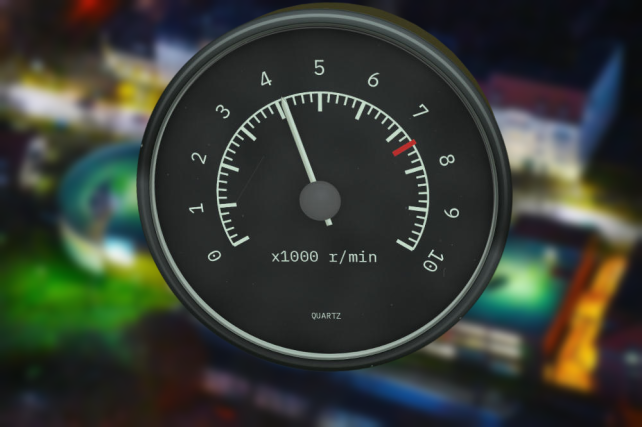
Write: 4200 rpm
